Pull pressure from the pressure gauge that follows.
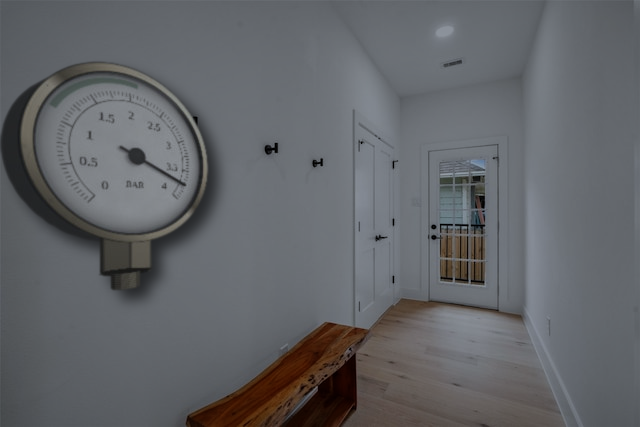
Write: 3.75 bar
